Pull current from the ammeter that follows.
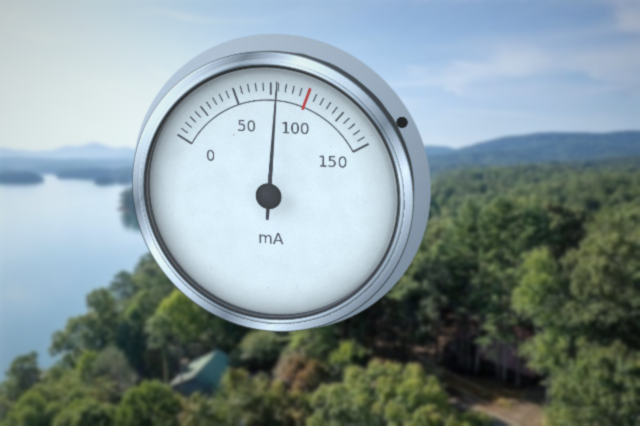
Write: 80 mA
